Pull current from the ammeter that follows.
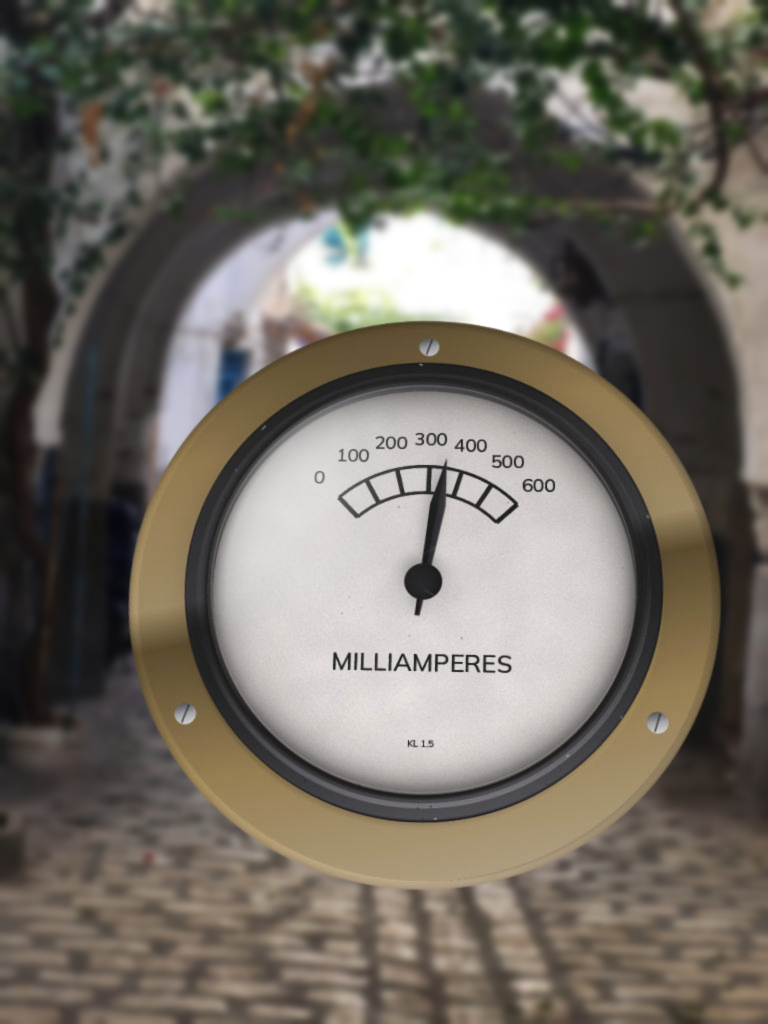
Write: 350 mA
